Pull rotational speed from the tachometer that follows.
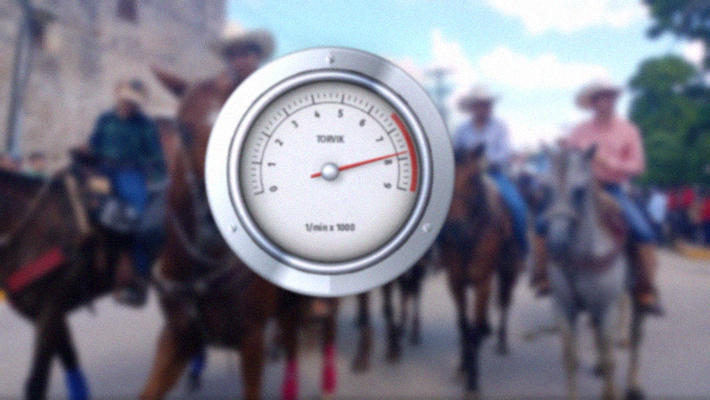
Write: 7800 rpm
